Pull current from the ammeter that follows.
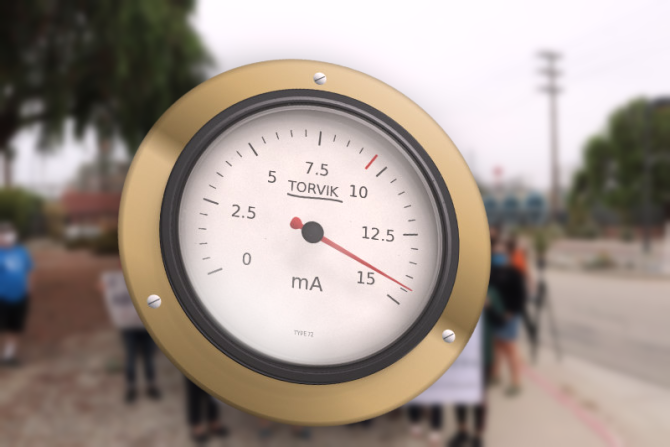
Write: 14.5 mA
